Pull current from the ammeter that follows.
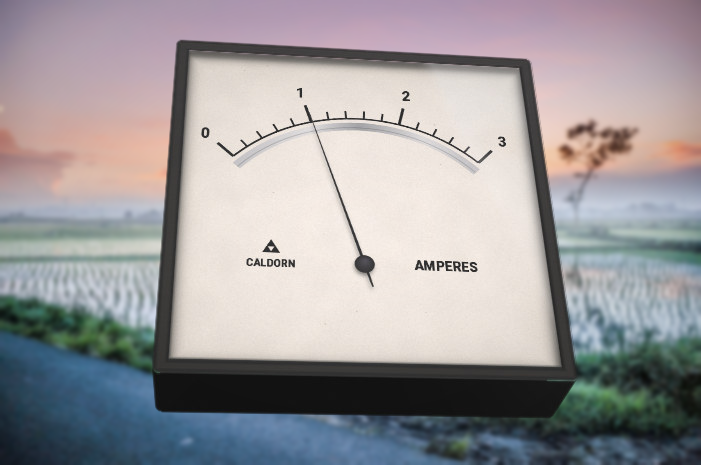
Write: 1 A
